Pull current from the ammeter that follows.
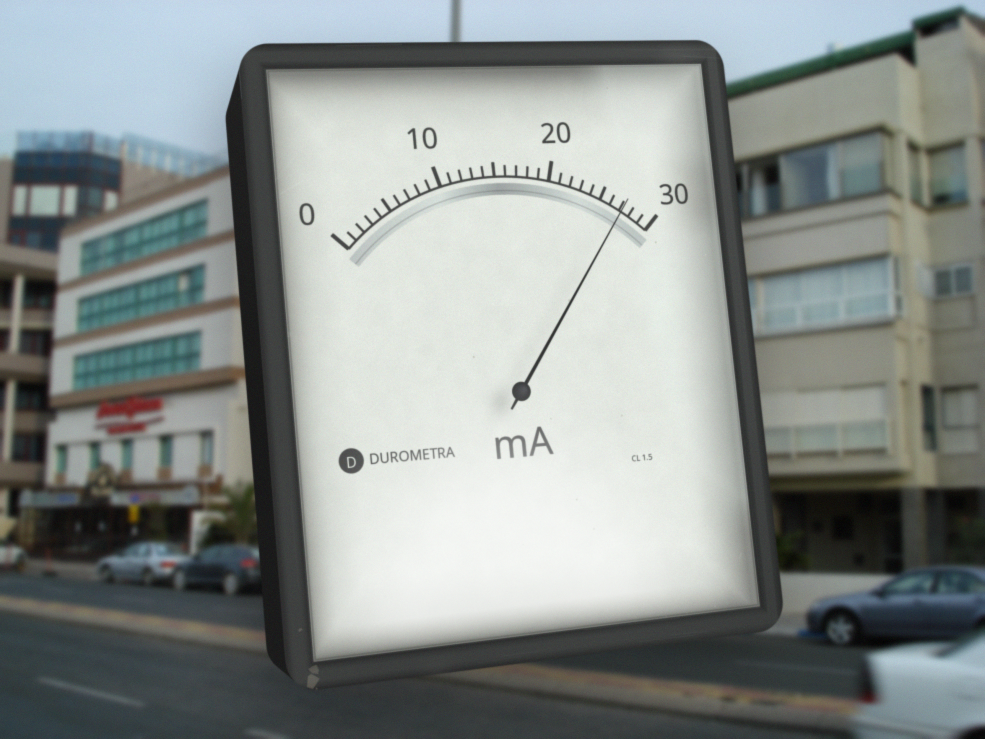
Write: 27 mA
